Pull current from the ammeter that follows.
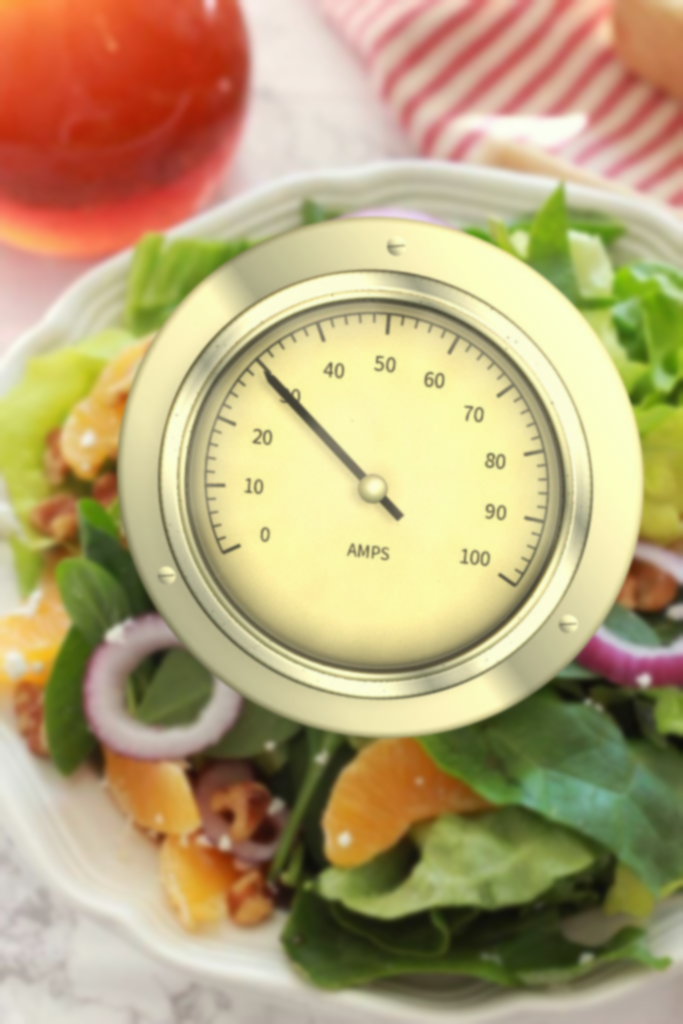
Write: 30 A
